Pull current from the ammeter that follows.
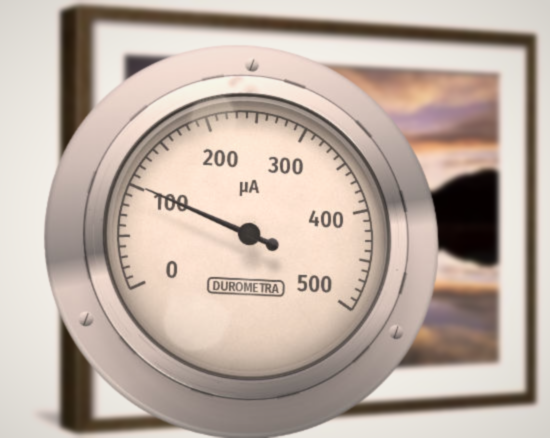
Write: 100 µA
